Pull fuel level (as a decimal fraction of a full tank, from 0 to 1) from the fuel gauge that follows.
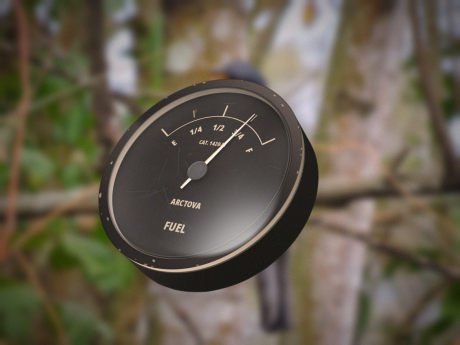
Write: 0.75
